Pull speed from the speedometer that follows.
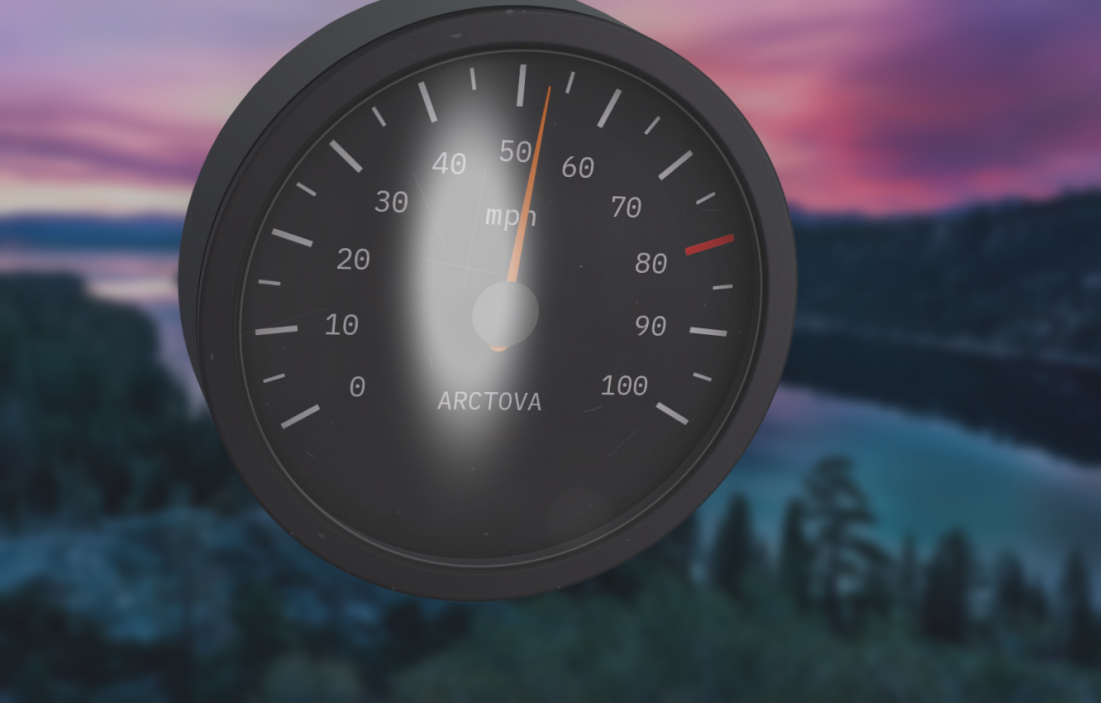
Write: 52.5 mph
